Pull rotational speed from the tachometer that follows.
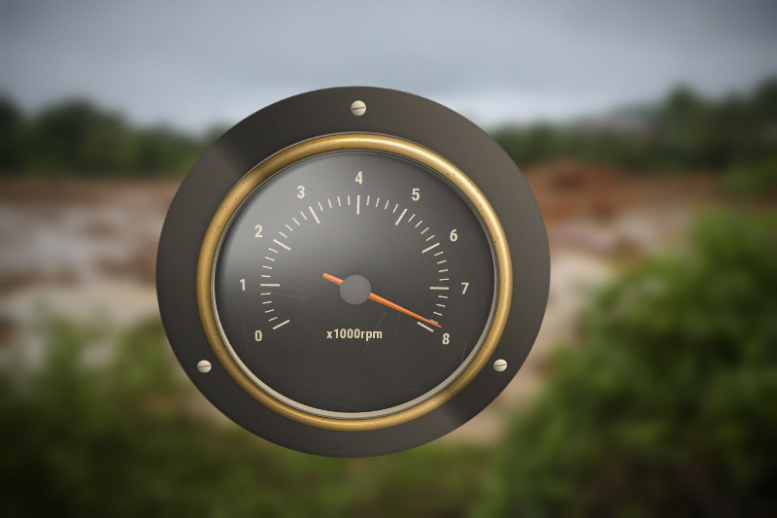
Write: 7800 rpm
